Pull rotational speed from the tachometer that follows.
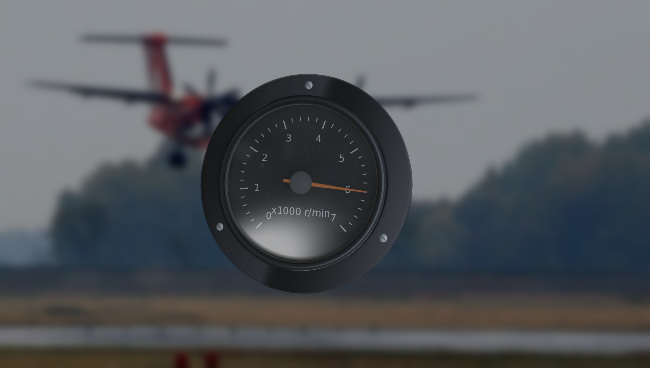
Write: 6000 rpm
